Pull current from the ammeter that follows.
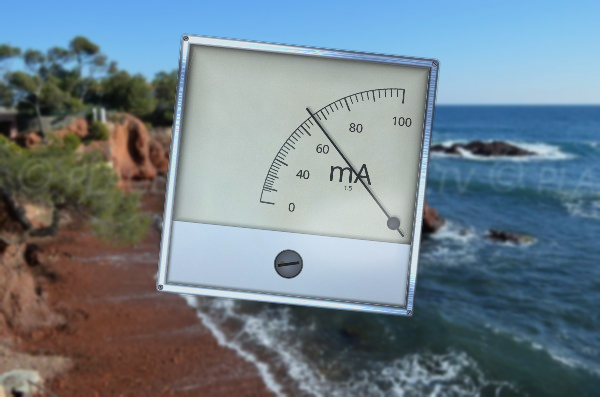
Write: 66 mA
